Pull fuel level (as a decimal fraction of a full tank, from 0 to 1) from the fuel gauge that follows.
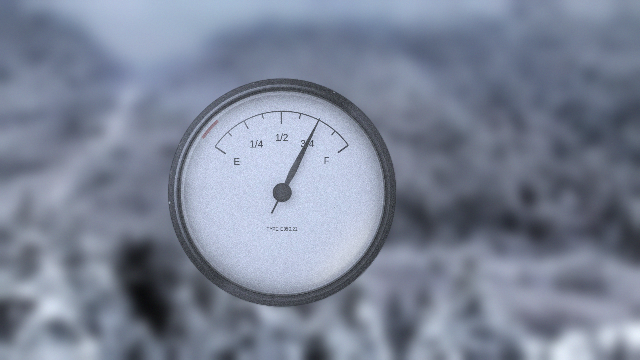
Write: 0.75
